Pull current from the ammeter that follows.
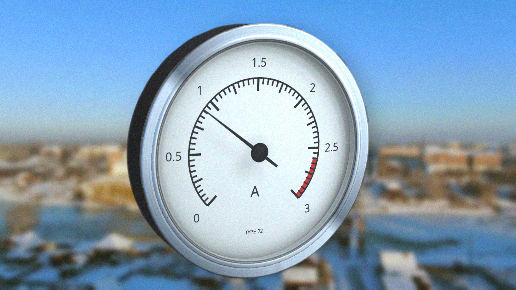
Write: 0.9 A
